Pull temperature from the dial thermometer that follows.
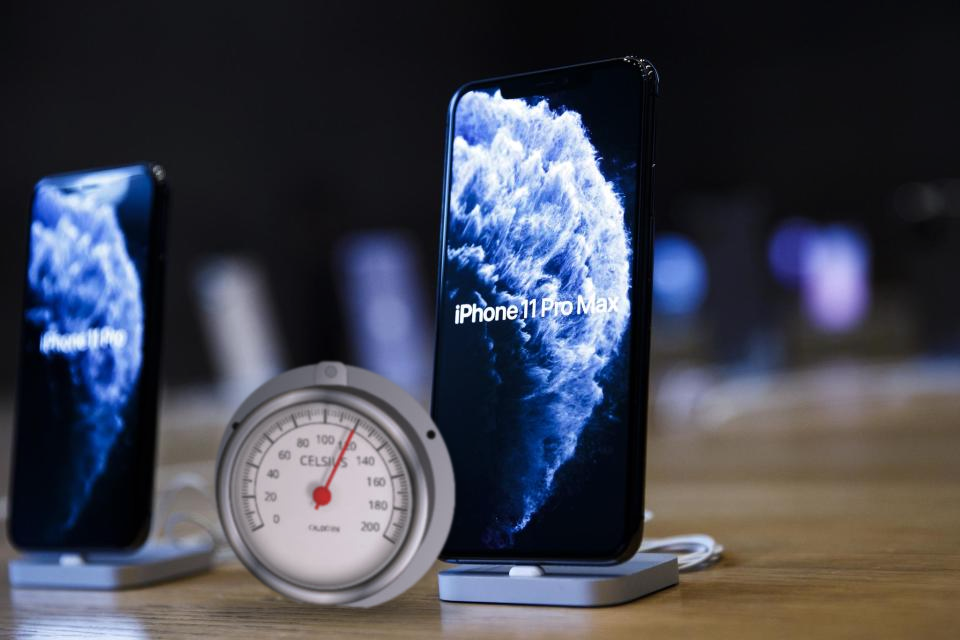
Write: 120 °C
